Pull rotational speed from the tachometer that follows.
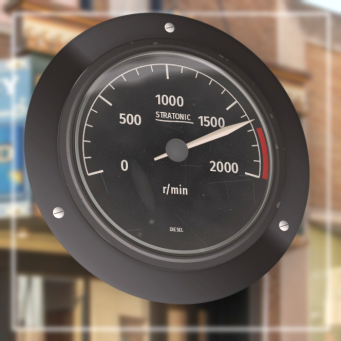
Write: 1650 rpm
